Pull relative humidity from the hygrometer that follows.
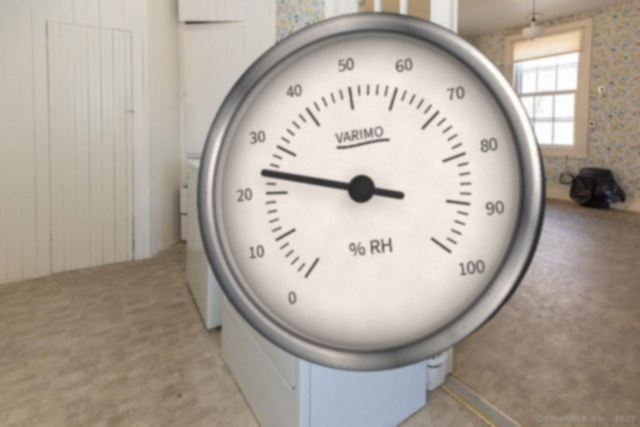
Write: 24 %
